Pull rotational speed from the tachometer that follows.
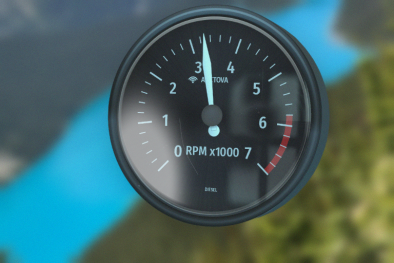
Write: 3300 rpm
